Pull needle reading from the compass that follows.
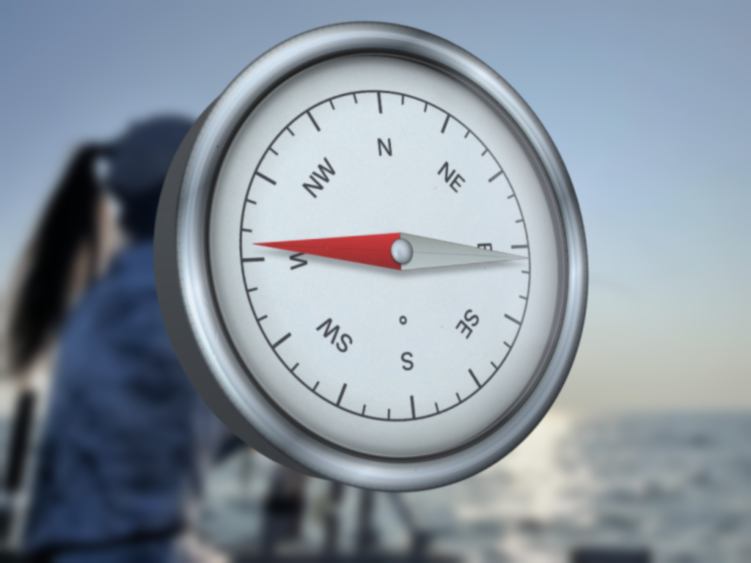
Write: 275 °
